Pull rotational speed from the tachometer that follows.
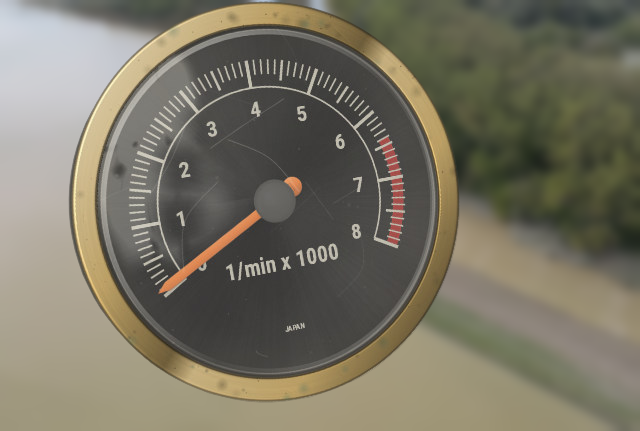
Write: 100 rpm
